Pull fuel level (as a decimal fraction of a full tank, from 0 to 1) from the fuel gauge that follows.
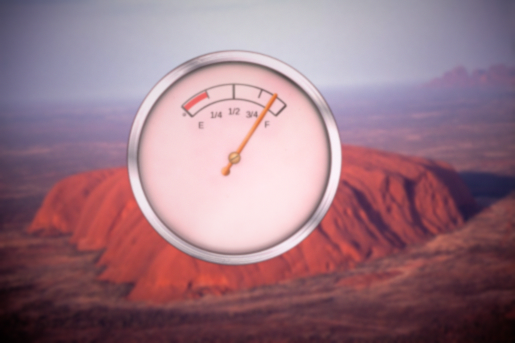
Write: 0.875
